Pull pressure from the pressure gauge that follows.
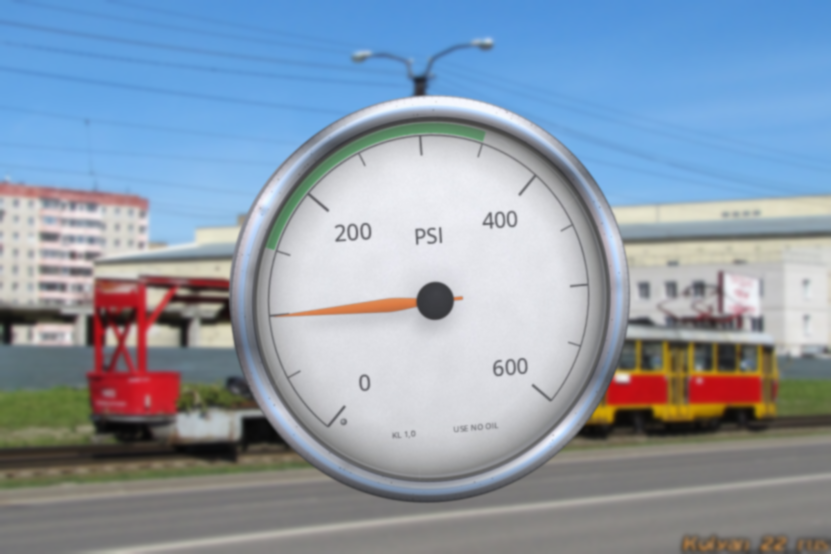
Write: 100 psi
